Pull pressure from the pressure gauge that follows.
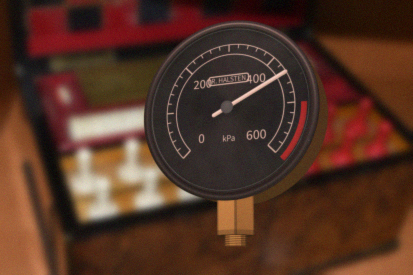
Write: 440 kPa
